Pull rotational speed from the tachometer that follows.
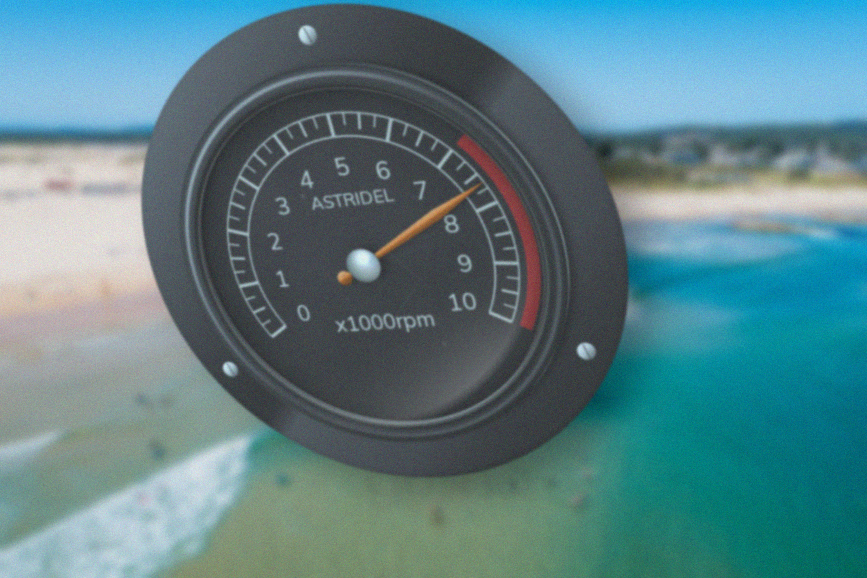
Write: 7625 rpm
